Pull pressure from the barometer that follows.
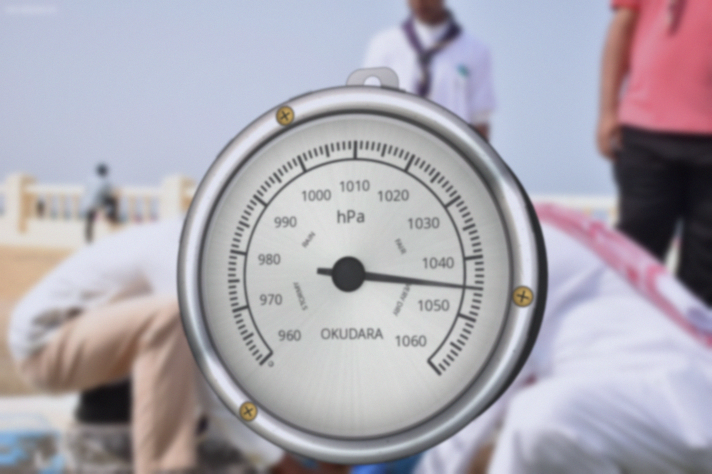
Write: 1045 hPa
